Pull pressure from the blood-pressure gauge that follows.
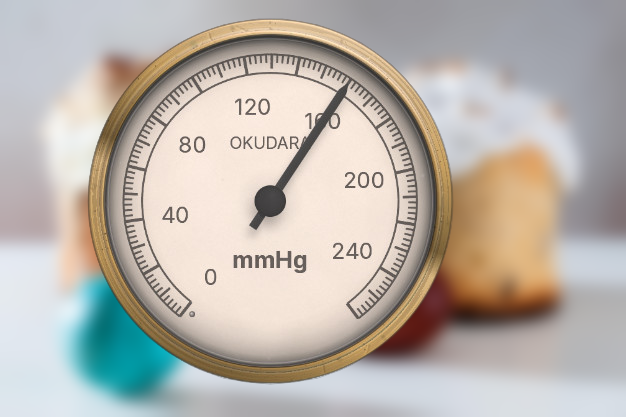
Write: 160 mmHg
